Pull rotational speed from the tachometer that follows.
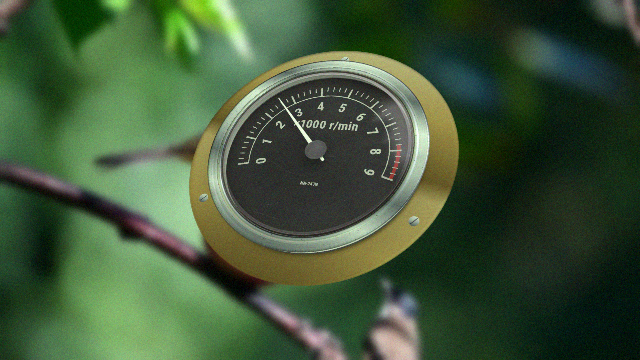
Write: 2600 rpm
